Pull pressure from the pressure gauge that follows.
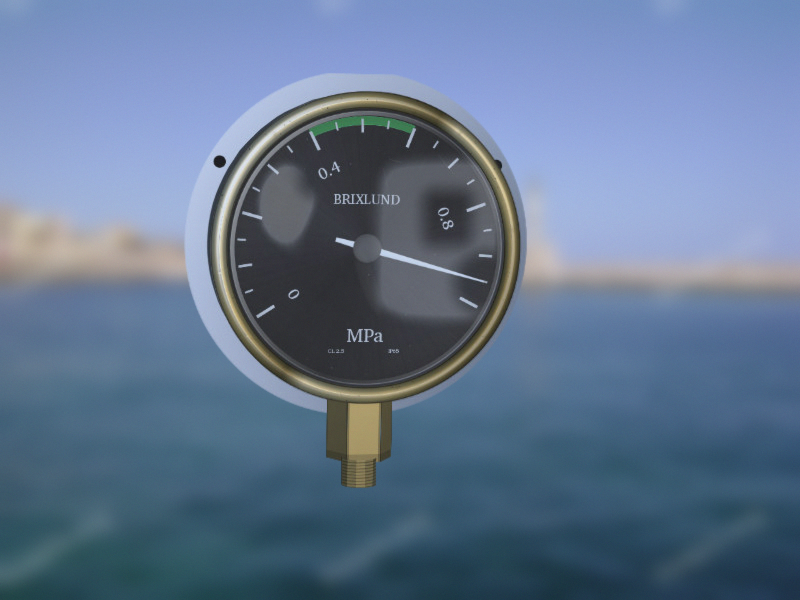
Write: 0.95 MPa
